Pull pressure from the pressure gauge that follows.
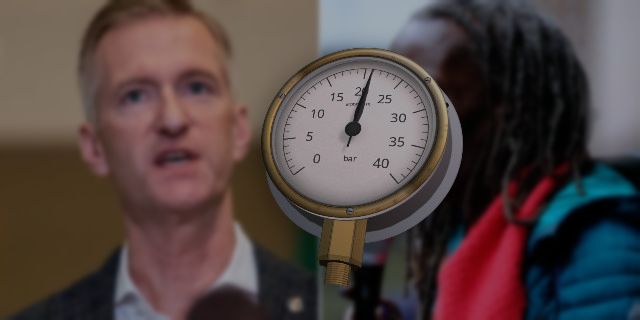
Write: 21 bar
